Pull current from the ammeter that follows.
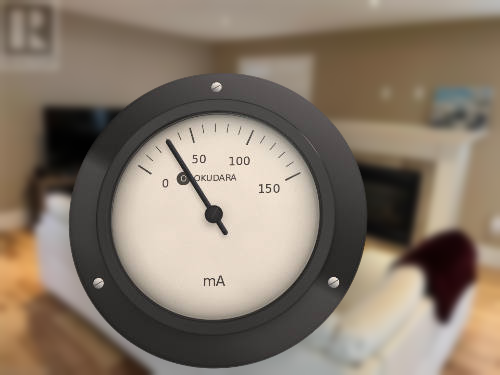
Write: 30 mA
